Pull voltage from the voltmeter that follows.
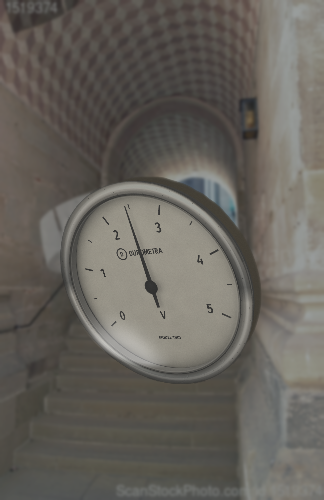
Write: 2.5 V
